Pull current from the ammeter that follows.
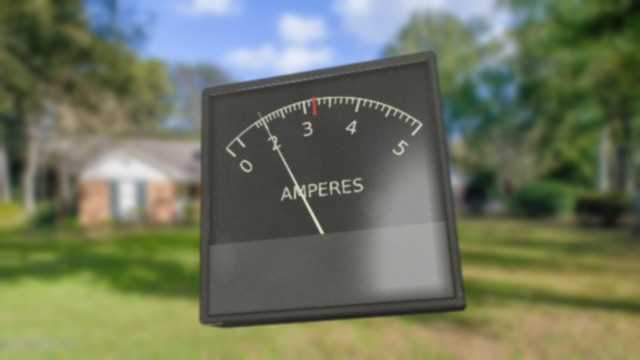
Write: 2 A
